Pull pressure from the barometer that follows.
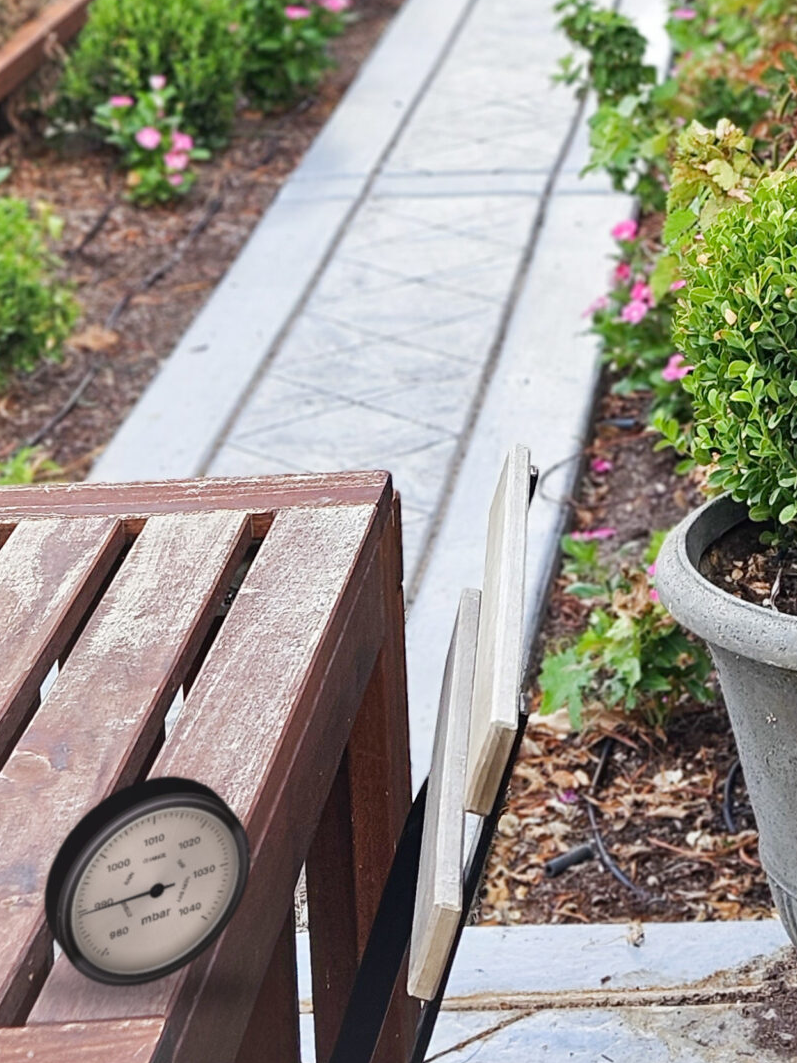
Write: 990 mbar
